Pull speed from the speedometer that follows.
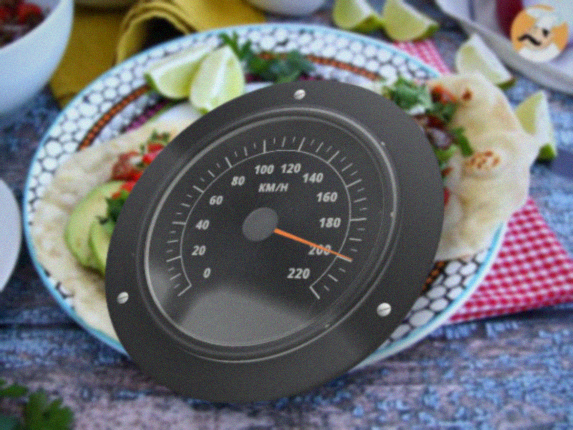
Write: 200 km/h
